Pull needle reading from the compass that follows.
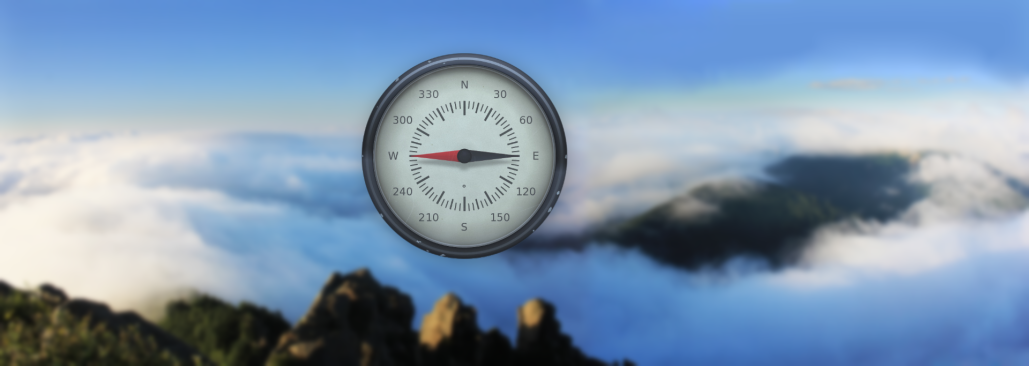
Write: 270 °
